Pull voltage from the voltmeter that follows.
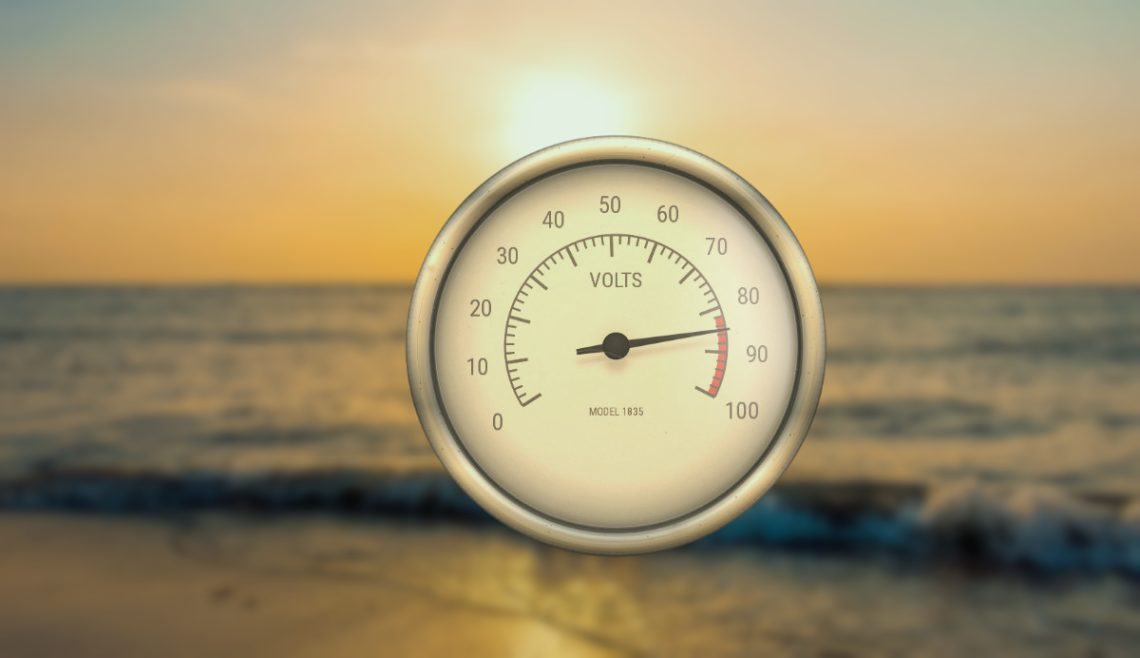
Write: 85 V
